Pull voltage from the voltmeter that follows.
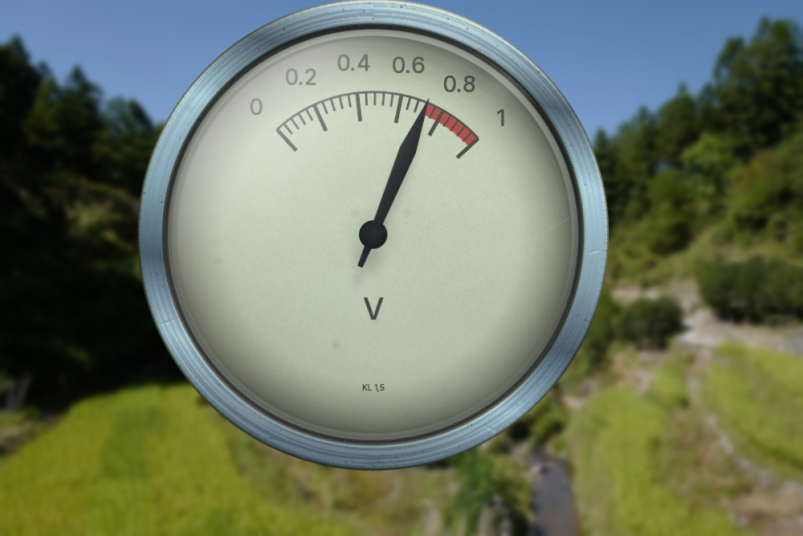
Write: 0.72 V
